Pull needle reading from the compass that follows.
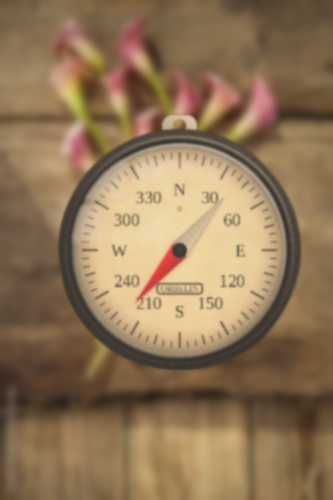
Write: 220 °
